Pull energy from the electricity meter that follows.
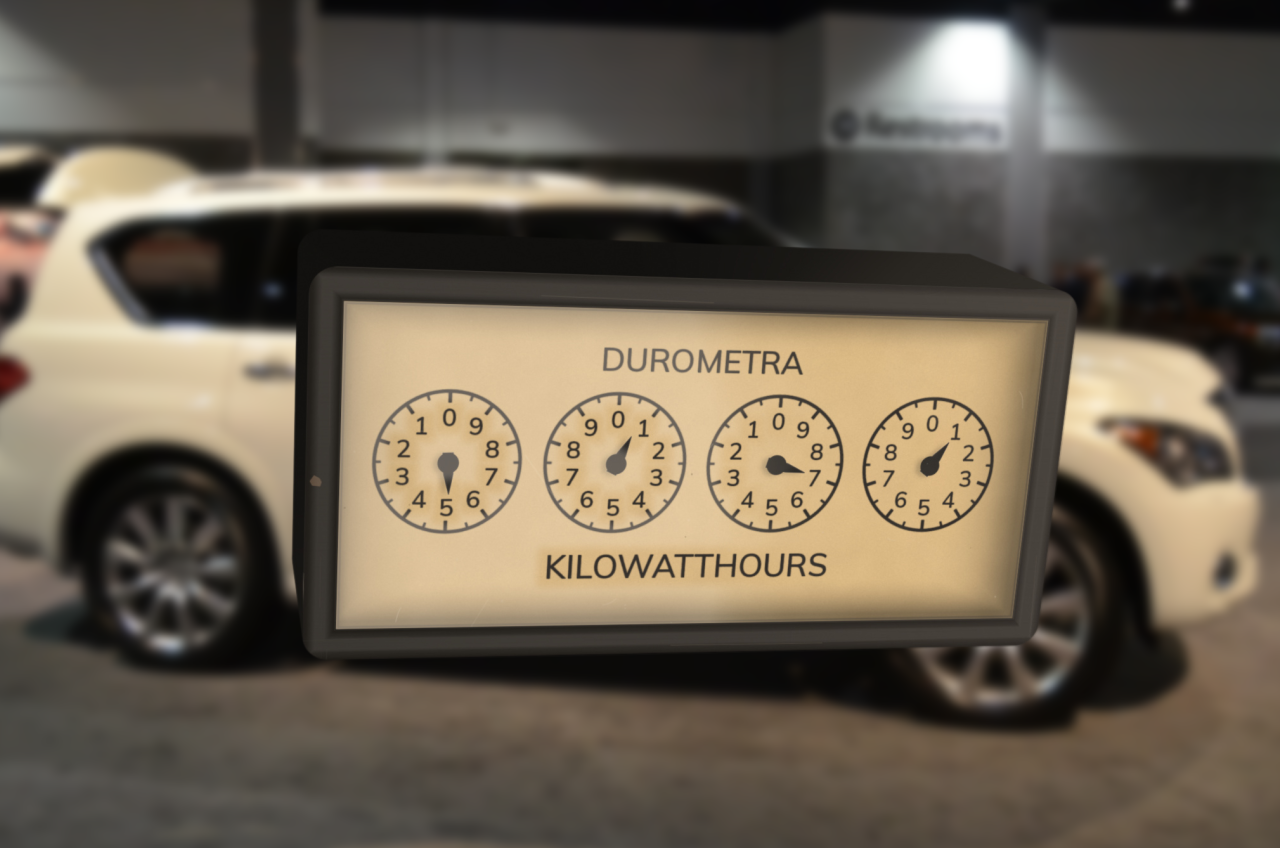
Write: 5071 kWh
